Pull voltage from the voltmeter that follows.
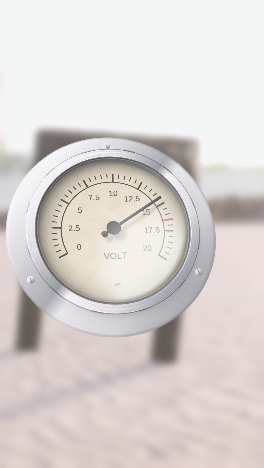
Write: 14.5 V
